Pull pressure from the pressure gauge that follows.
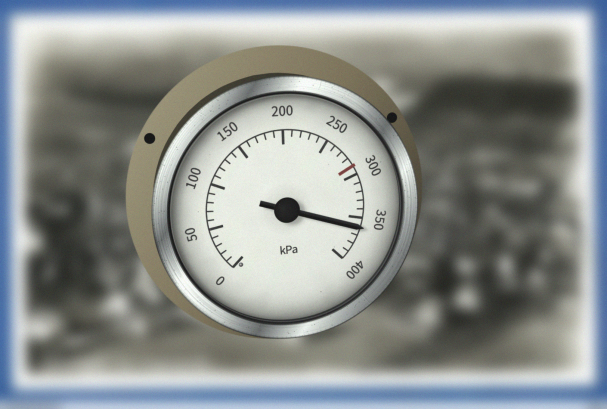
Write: 360 kPa
